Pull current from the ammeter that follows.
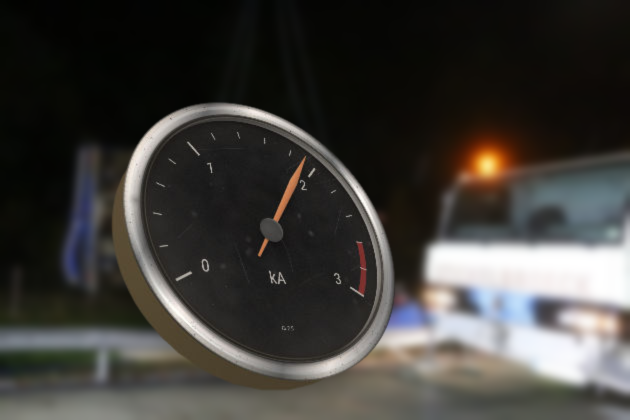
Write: 1.9 kA
